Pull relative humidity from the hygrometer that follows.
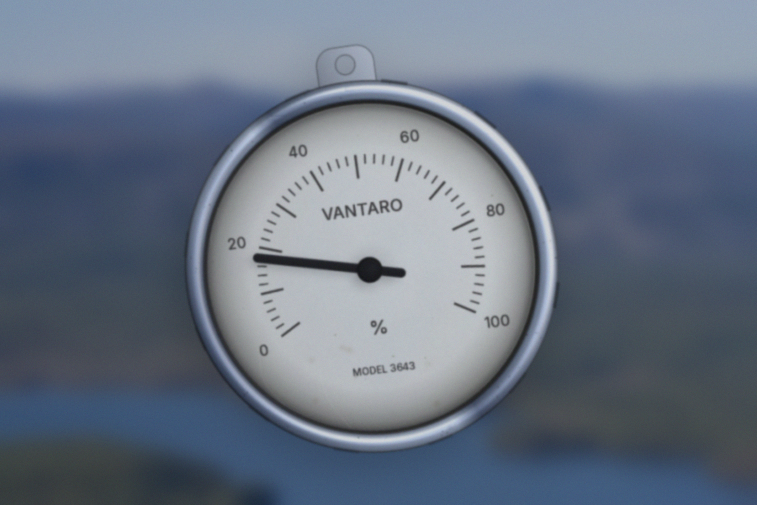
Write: 18 %
